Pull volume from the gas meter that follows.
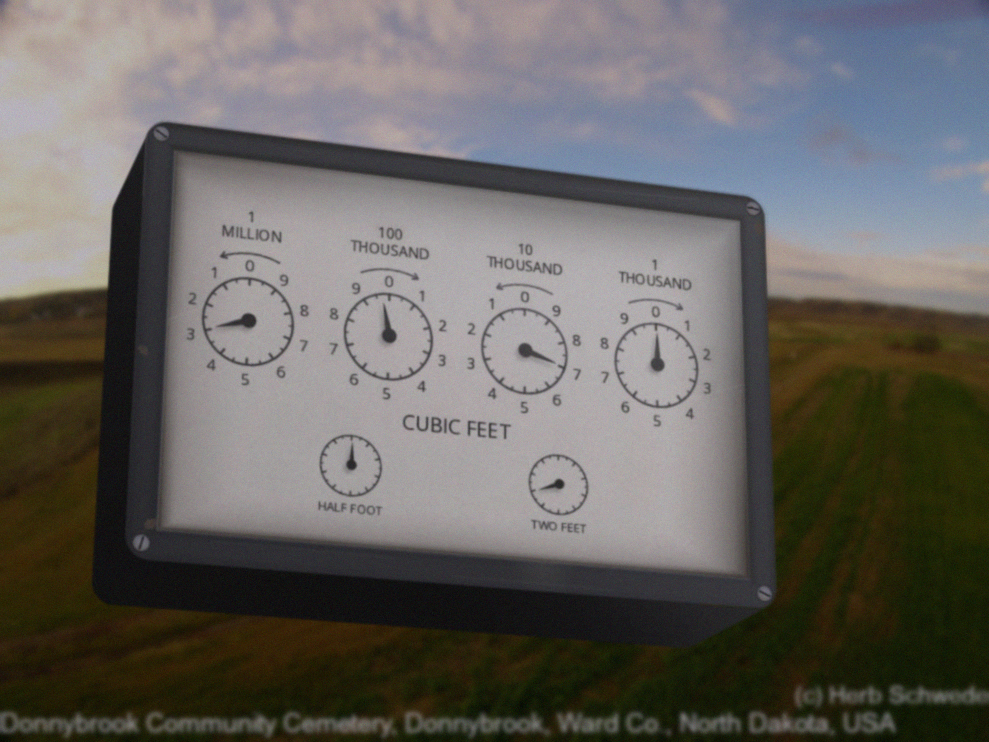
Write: 297000 ft³
